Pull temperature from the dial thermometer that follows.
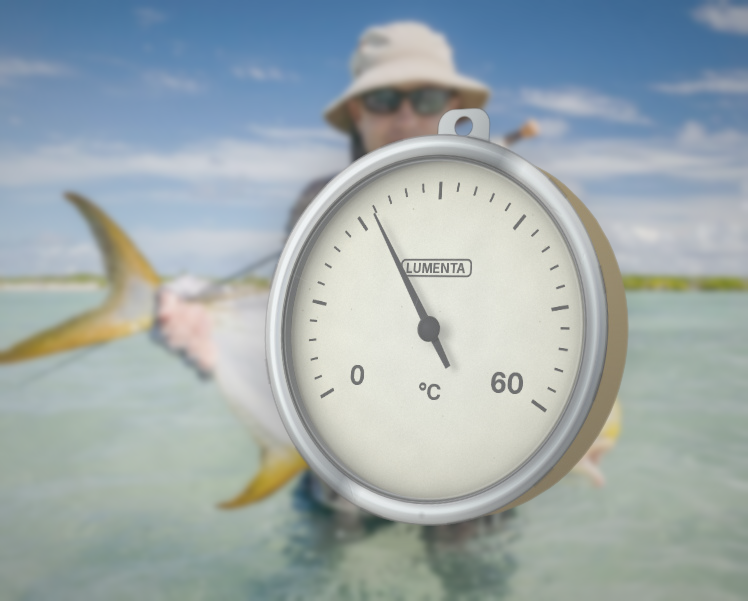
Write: 22 °C
